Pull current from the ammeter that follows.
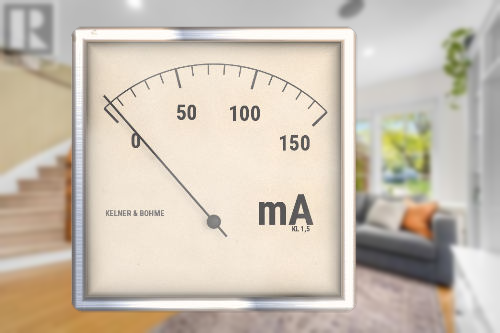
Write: 5 mA
